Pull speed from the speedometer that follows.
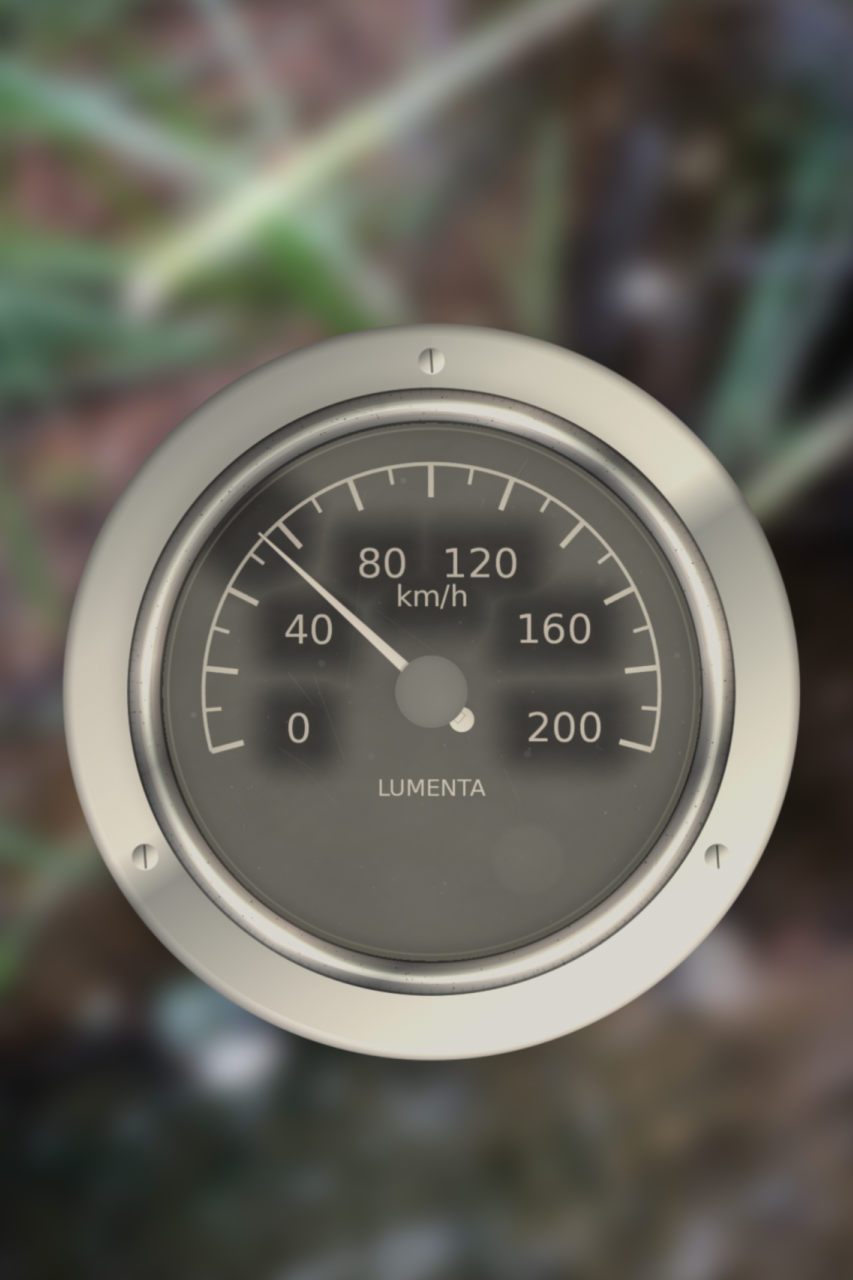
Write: 55 km/h
